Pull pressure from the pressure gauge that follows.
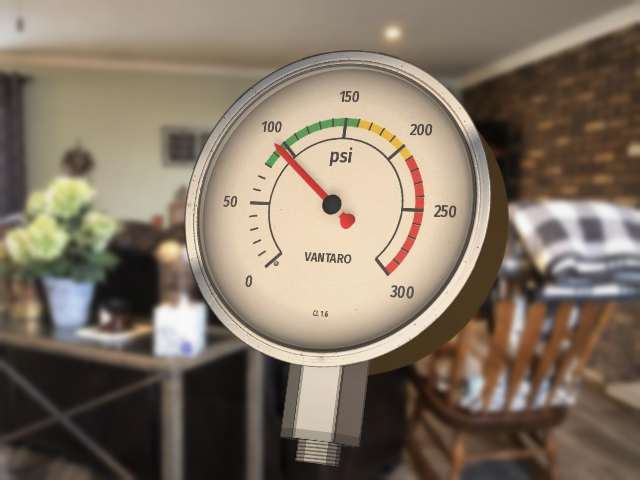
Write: 95 psi
